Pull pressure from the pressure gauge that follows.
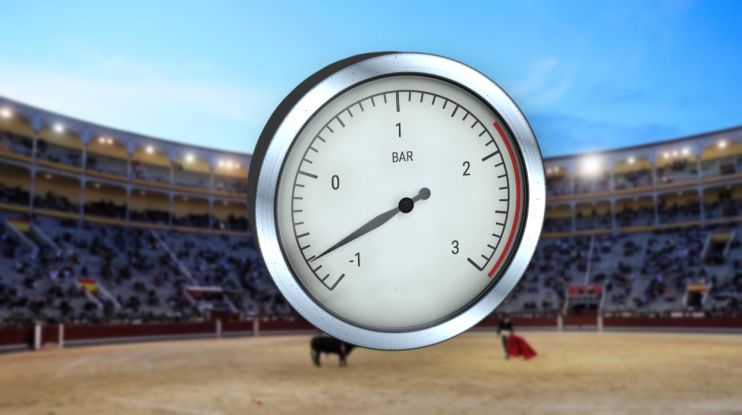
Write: -0.7 bar
